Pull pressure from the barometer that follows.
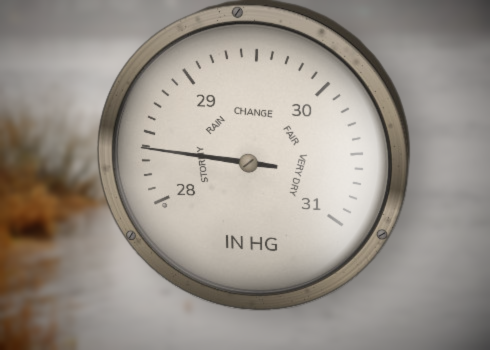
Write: 28.4 inHg
